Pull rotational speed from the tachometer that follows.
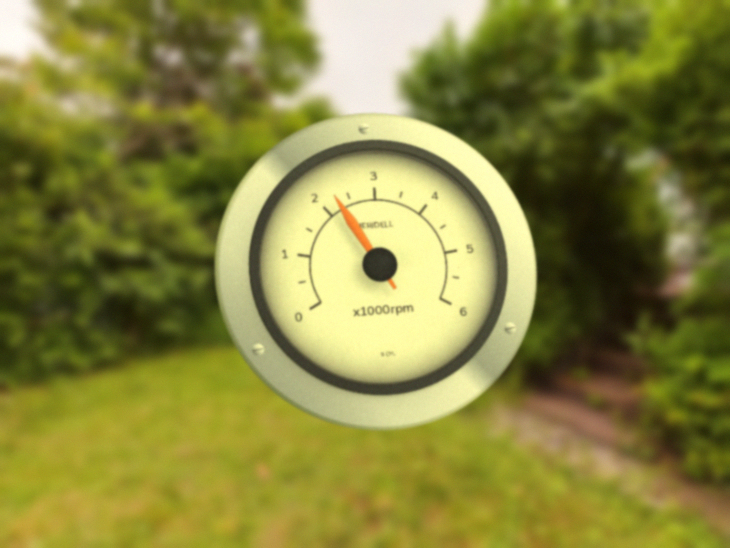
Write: 2250 rpm
